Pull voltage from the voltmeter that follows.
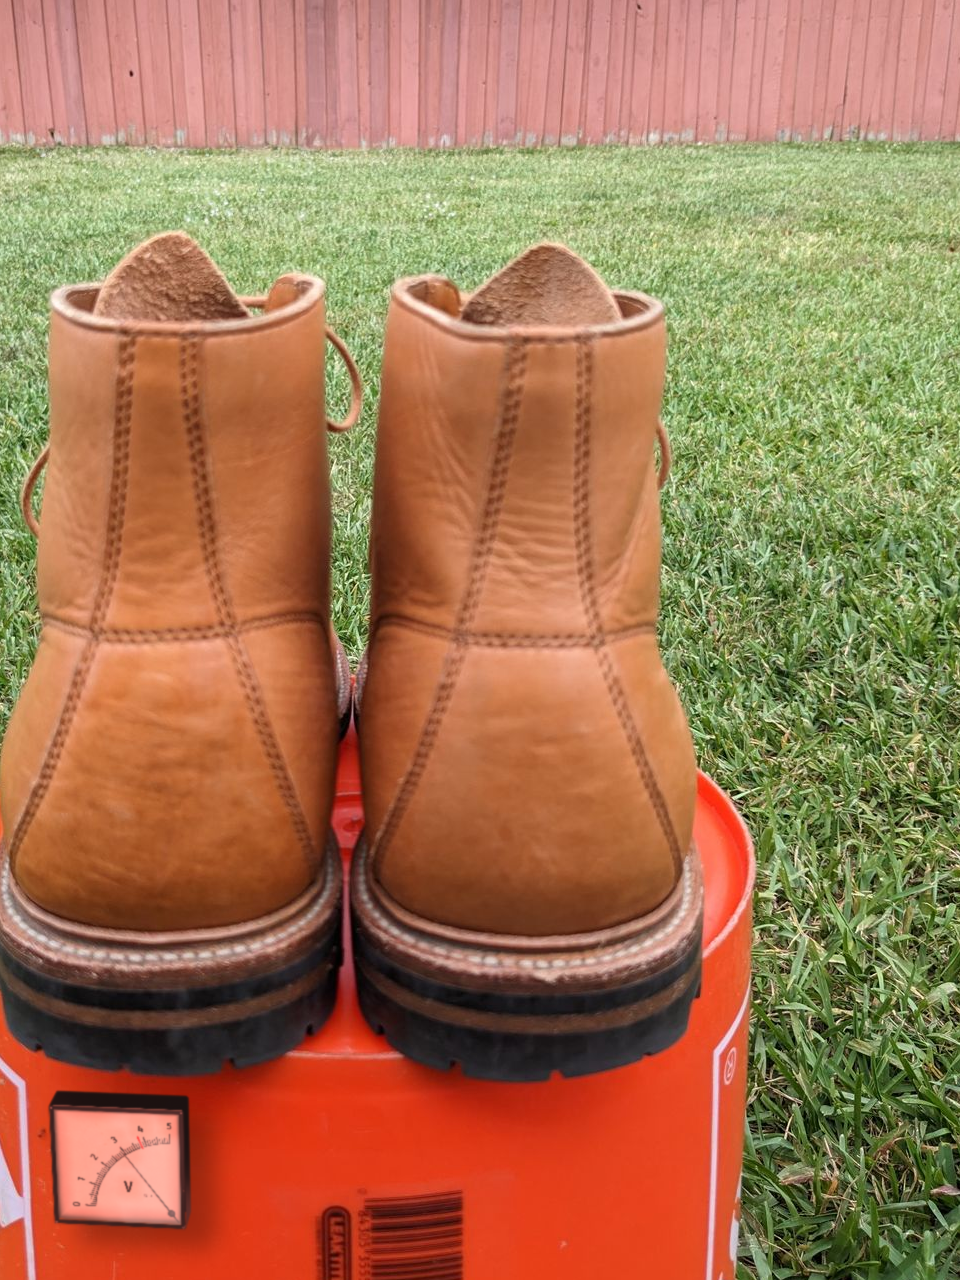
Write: 3 V
